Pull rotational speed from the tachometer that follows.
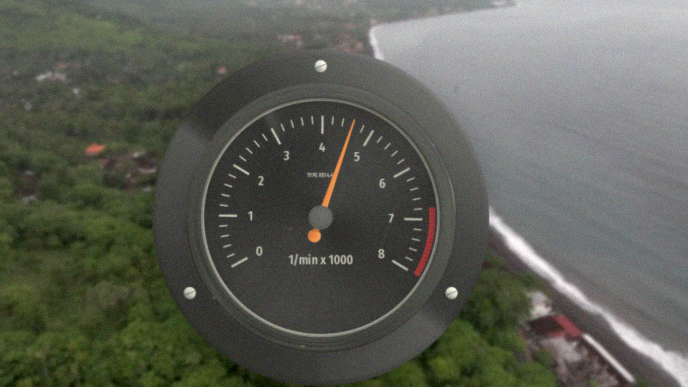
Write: 4600 rpm
